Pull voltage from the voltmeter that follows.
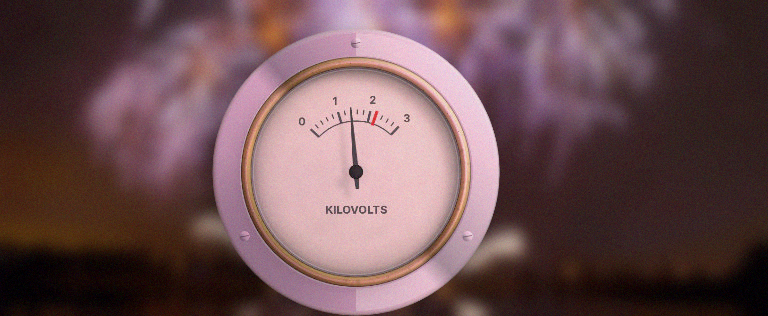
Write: 1.4 kV
